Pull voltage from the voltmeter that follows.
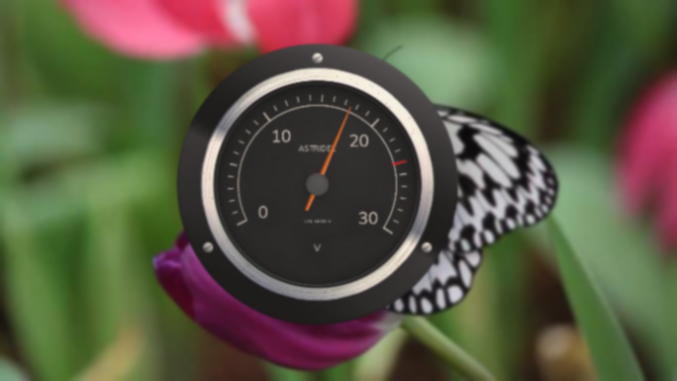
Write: 17.5 V
